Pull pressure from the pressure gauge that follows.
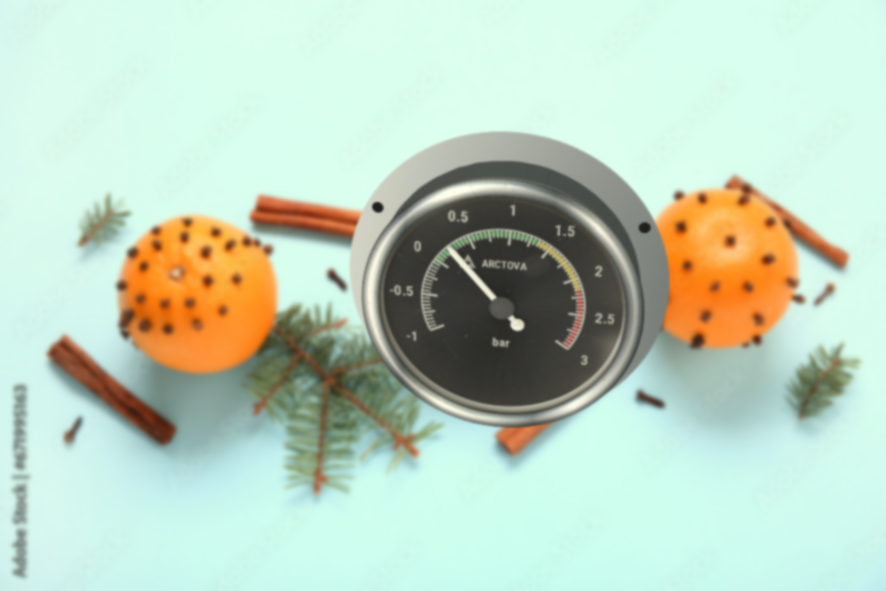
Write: 0.25 bar
